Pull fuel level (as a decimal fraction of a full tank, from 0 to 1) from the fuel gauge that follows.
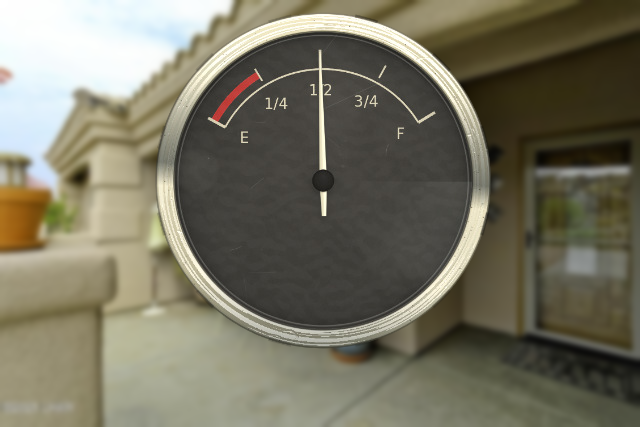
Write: 0.5
